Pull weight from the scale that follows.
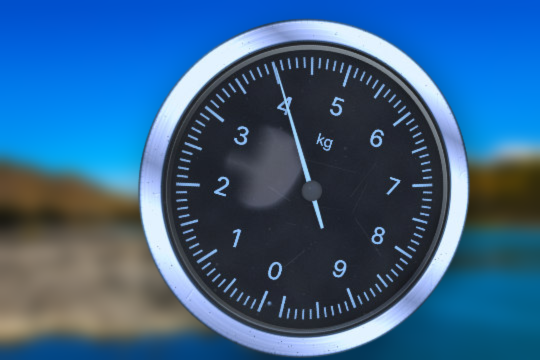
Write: 4 kg
